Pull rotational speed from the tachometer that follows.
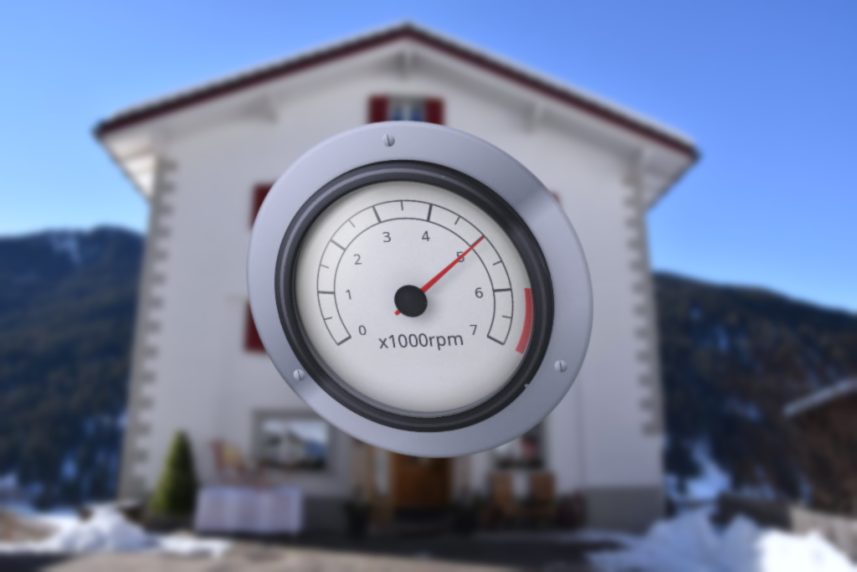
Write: 5000 rpm
